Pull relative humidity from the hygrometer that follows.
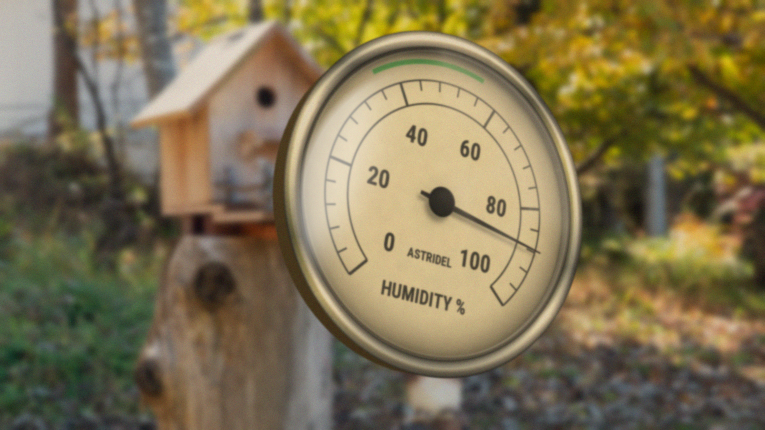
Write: 88 %
